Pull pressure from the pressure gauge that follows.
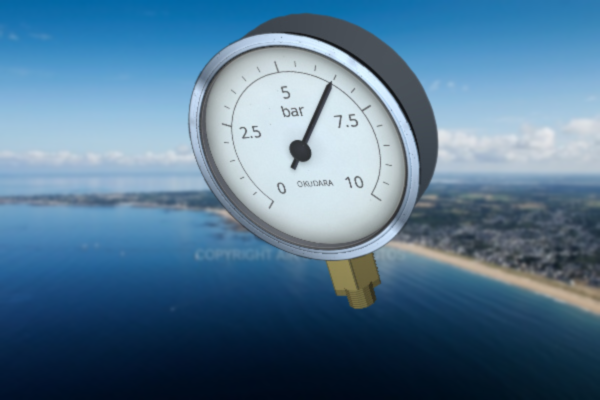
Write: 6.5 bar
